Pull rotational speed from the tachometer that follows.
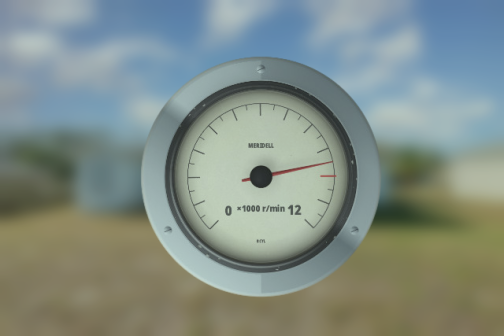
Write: 9500 rpm
